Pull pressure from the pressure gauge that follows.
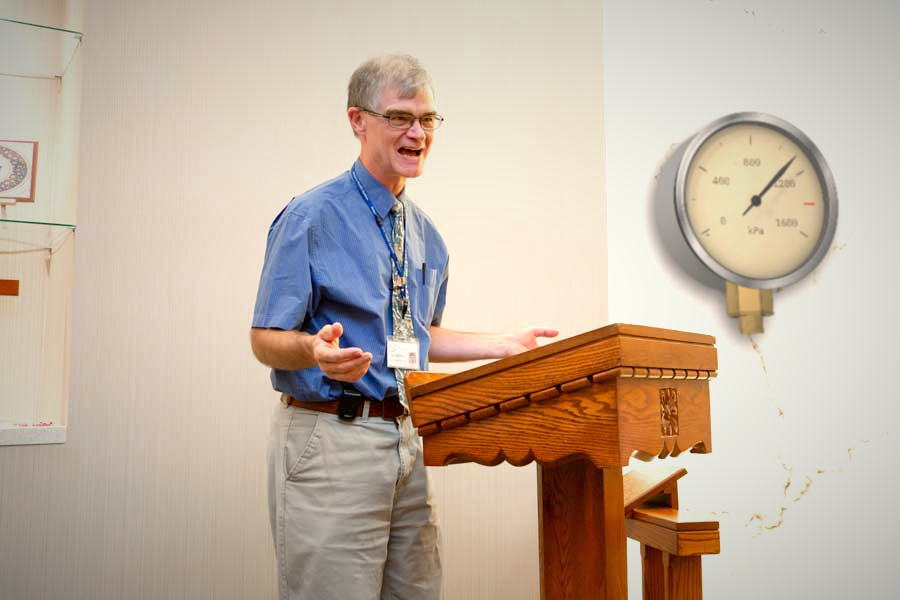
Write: 1100 kPa
